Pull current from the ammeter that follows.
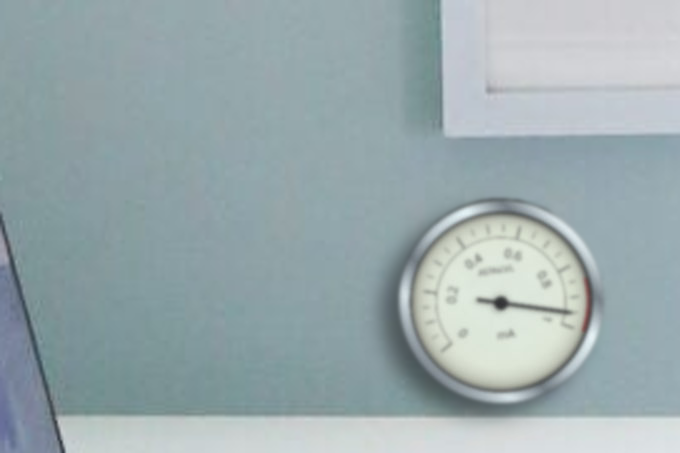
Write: 0.95 mA
